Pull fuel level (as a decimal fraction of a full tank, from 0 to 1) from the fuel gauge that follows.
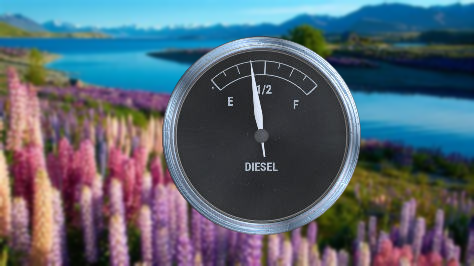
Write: 0.375
